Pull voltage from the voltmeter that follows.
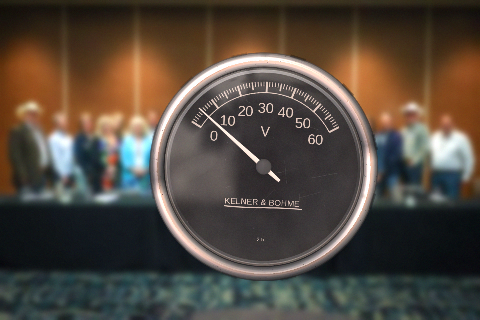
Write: 5 V
